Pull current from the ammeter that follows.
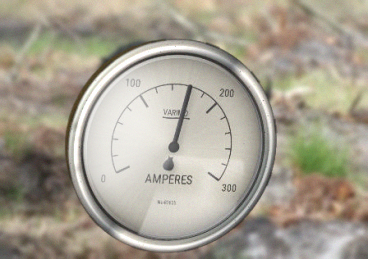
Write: 160 A
